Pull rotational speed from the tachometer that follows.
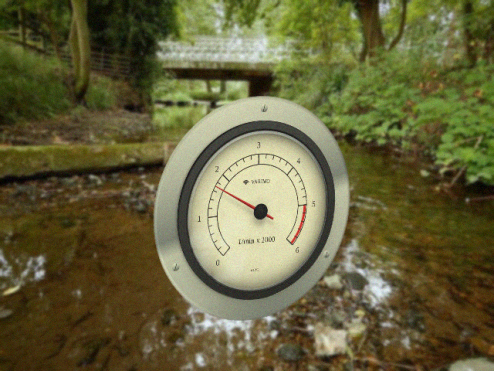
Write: 1700 rpm
